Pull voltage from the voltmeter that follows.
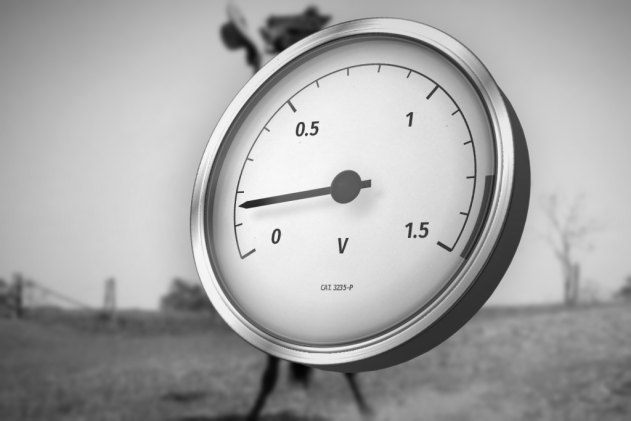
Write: 0.15 V
